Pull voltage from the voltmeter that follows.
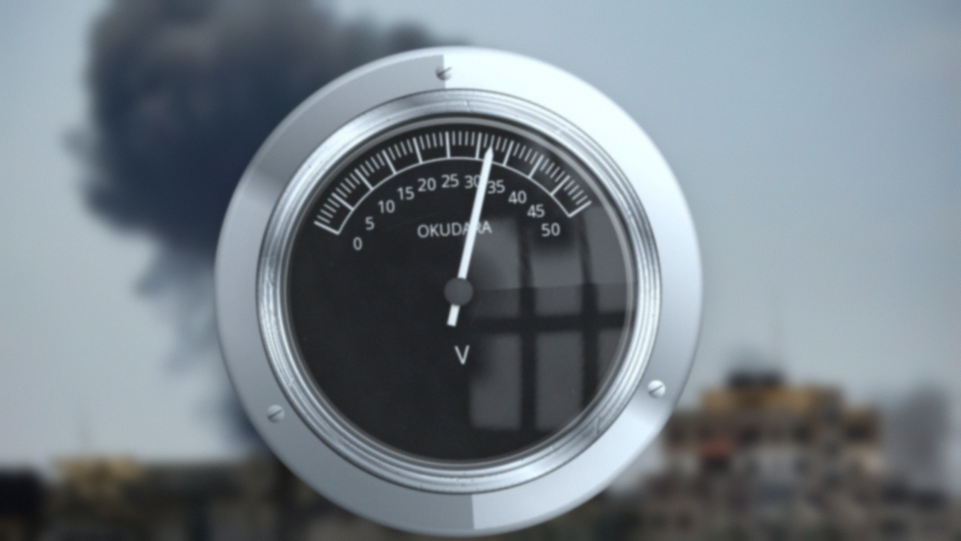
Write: 32 V
